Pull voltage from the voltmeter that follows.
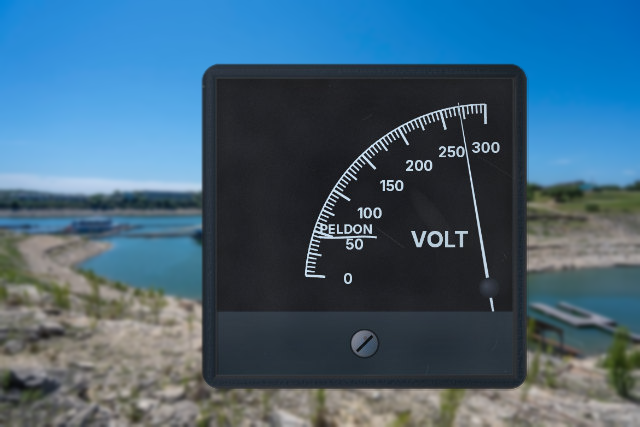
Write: 270 V
